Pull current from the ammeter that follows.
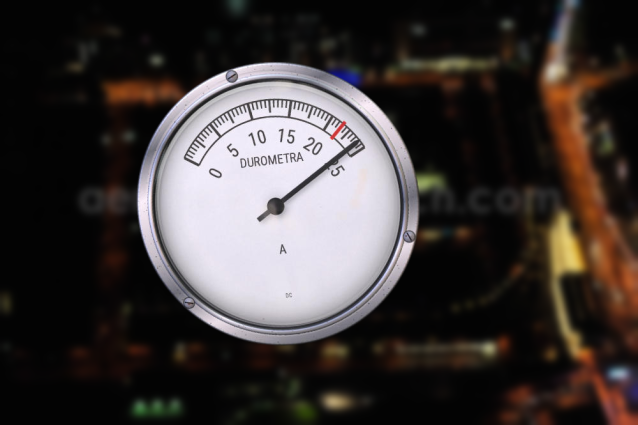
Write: 24 A
